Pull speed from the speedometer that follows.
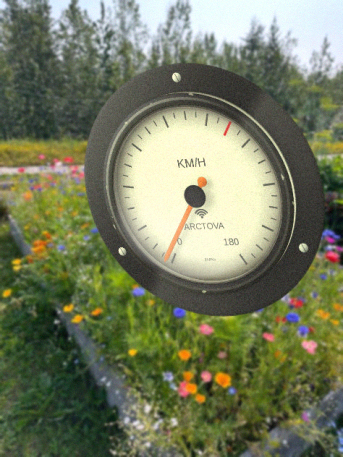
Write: 2.5 km/h
